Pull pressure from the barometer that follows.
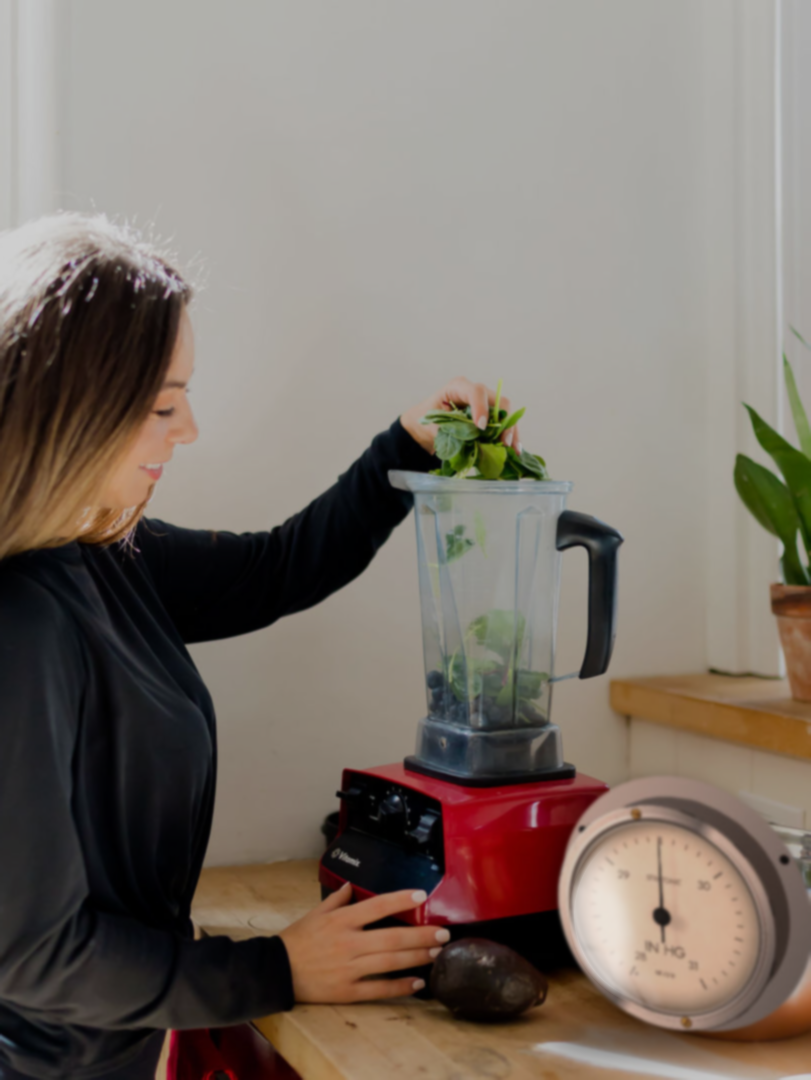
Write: 29.5 inHg
